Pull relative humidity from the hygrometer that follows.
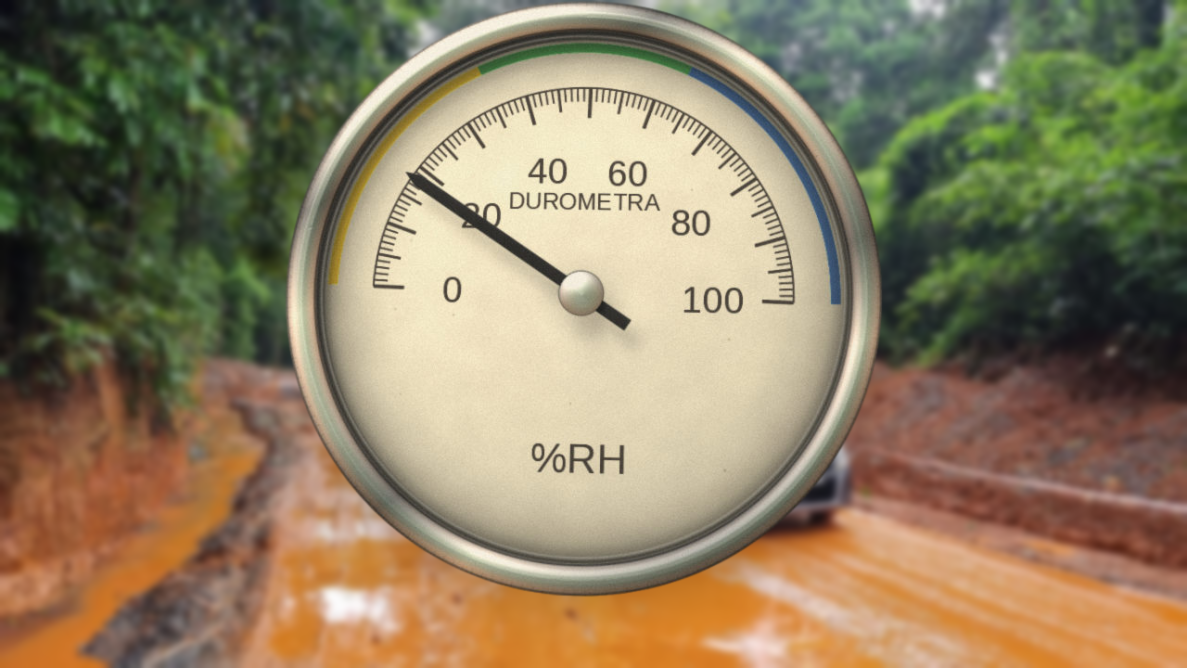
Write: 18 %
